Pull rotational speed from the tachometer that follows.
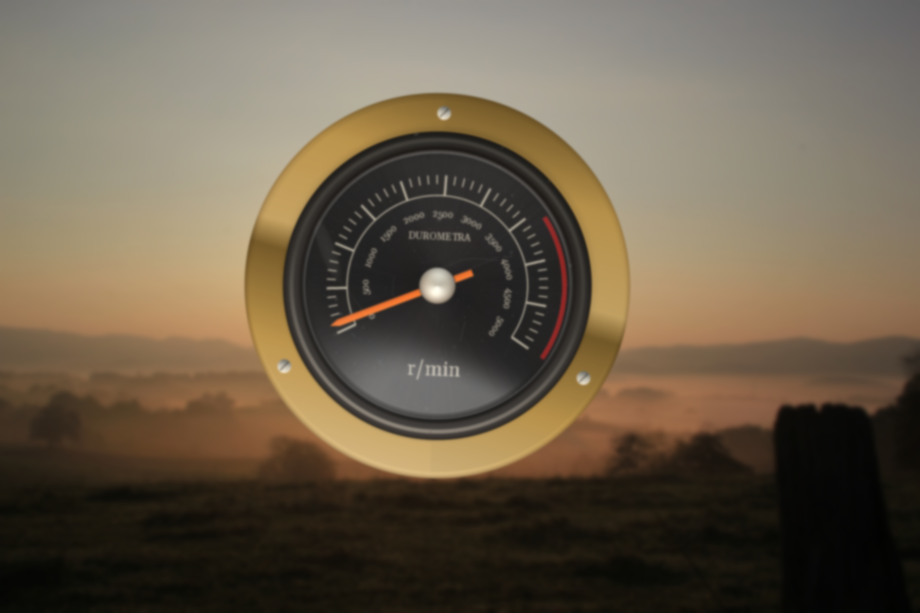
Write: 100 rpm
